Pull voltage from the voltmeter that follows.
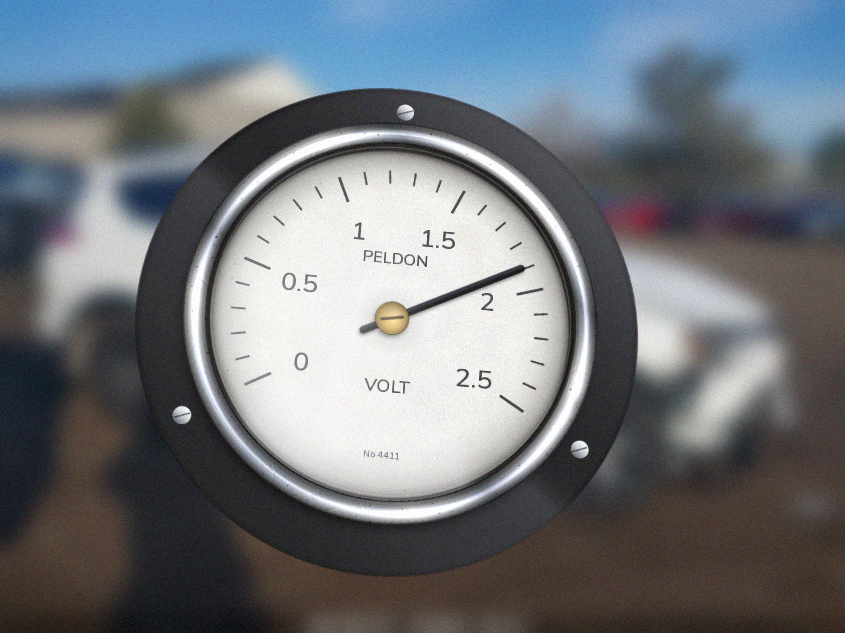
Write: 1.9 V
